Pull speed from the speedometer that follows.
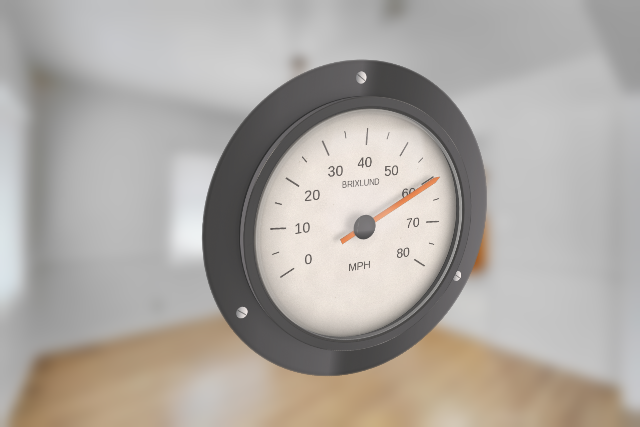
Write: 60 mph
